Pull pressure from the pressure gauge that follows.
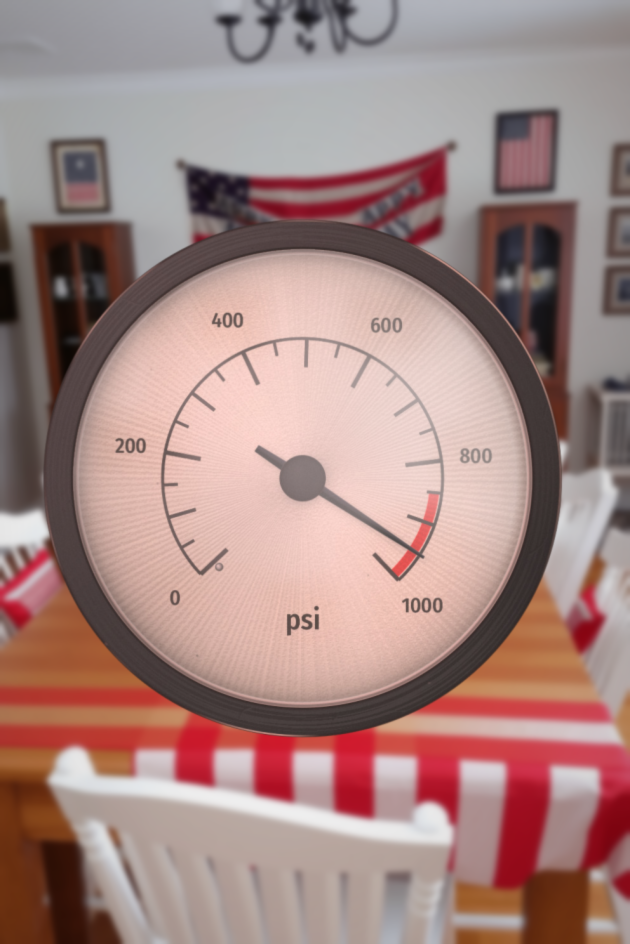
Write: 950 psi
